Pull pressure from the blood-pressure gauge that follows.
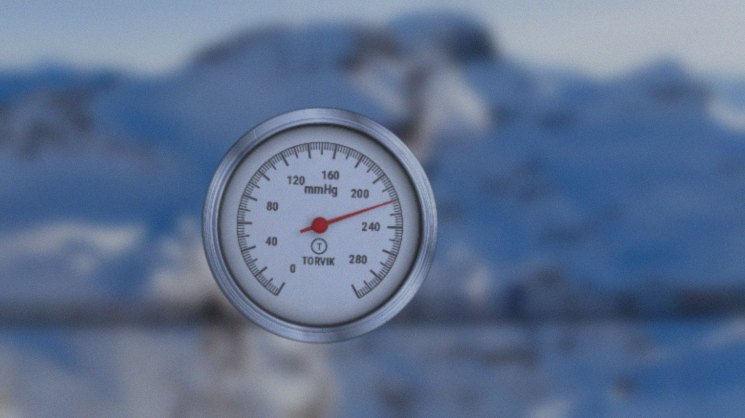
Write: 220 mmHg
